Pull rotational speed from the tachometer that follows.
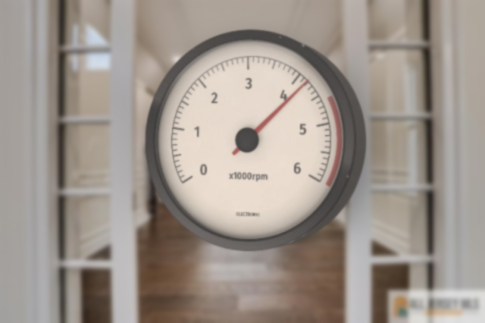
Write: 4200 rpm
